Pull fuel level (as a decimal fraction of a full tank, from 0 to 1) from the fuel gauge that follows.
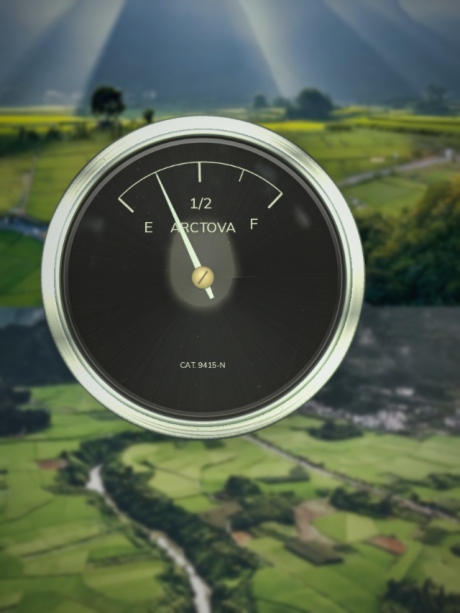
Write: 0.25
